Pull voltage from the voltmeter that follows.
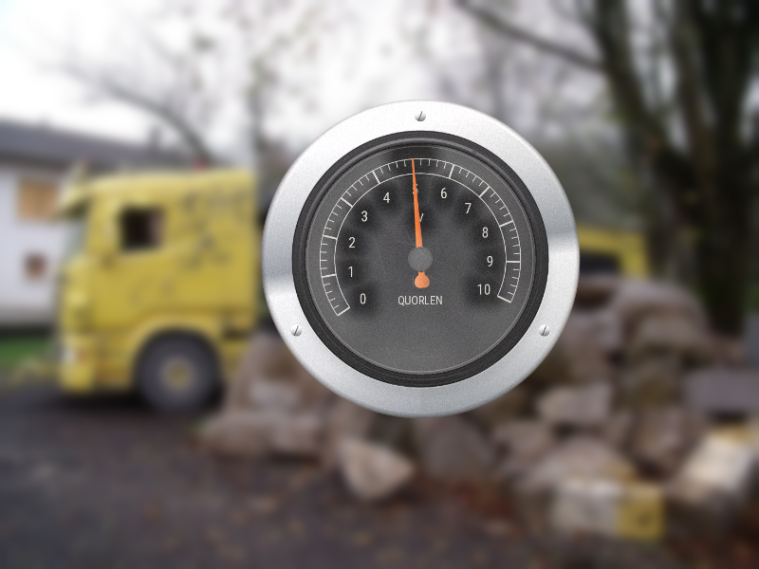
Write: 5 V
